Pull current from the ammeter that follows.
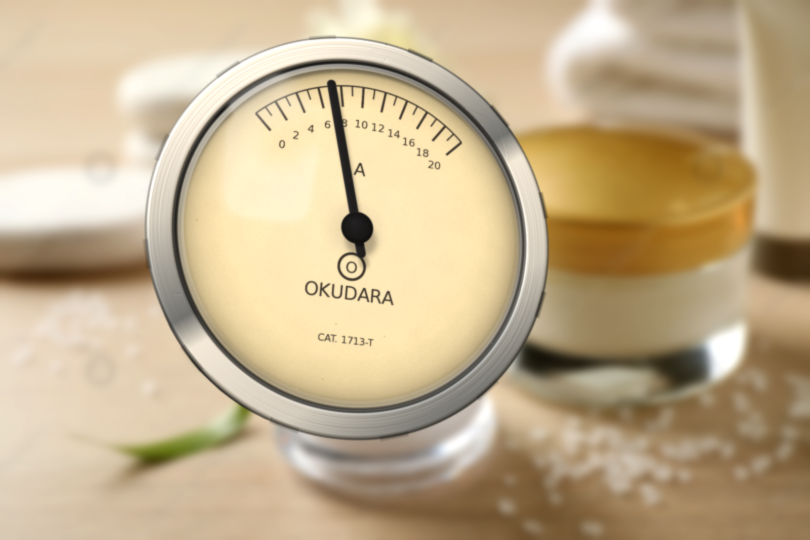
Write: 7 A
